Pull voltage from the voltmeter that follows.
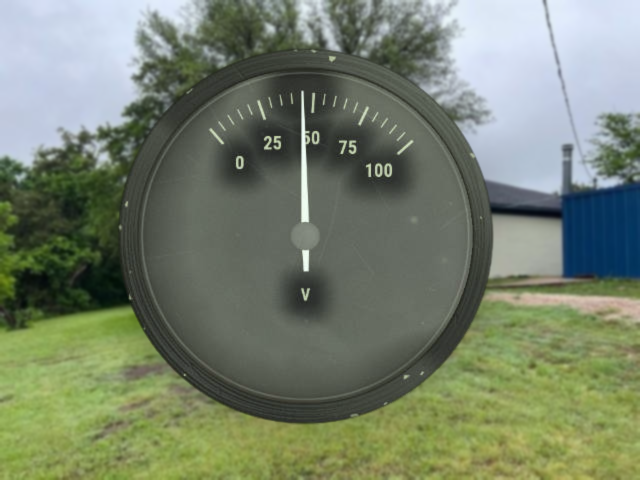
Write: 45 V
